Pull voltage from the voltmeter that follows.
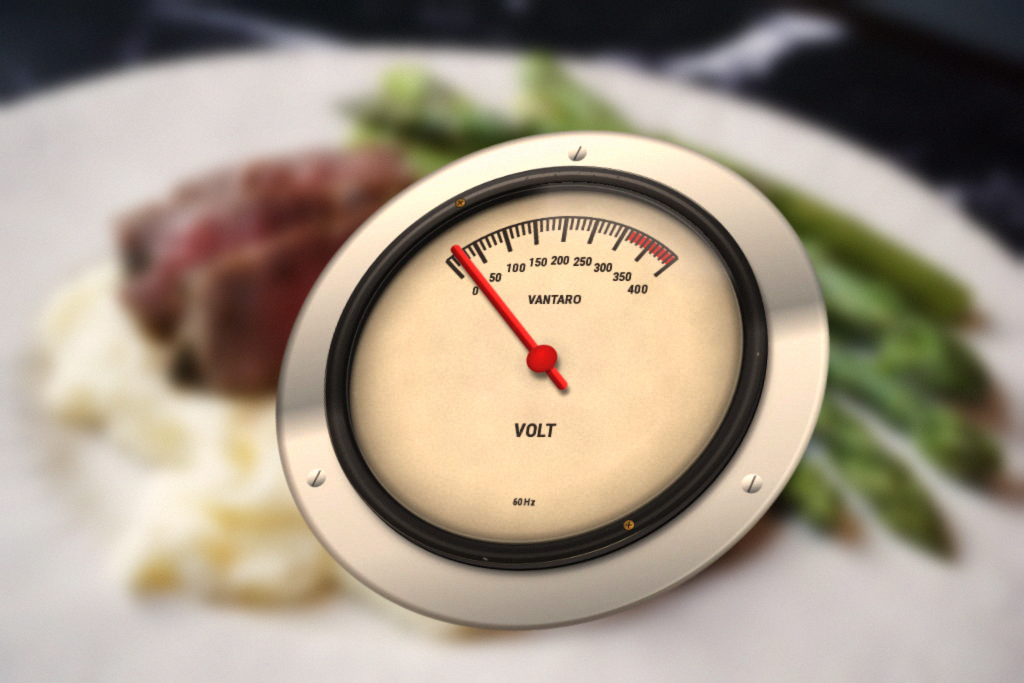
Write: 20 V
